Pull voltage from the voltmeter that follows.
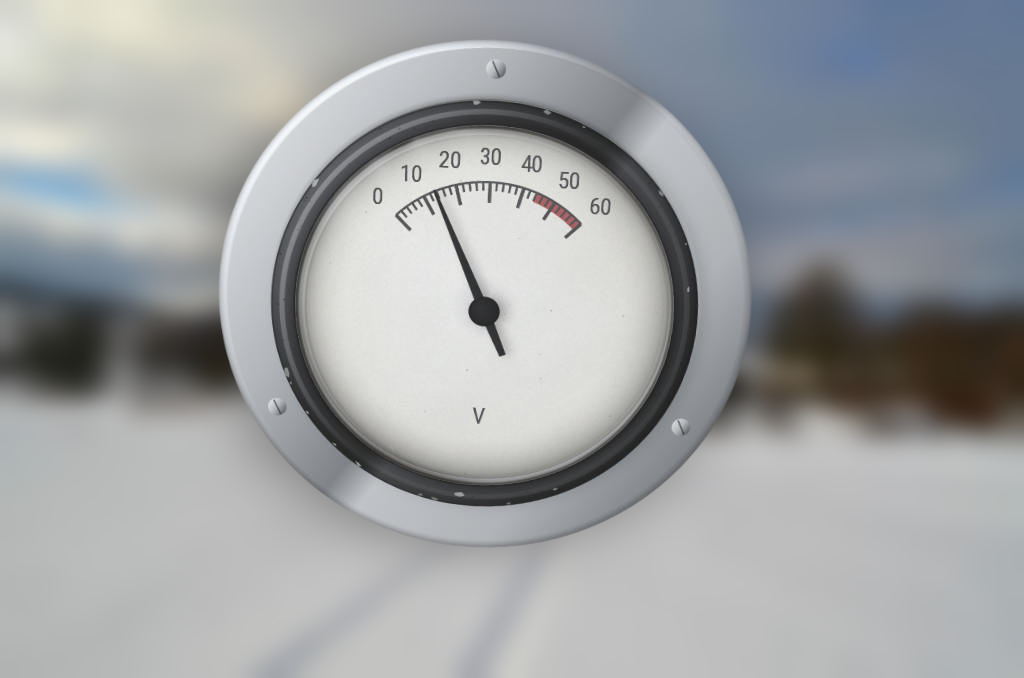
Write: 14 V
